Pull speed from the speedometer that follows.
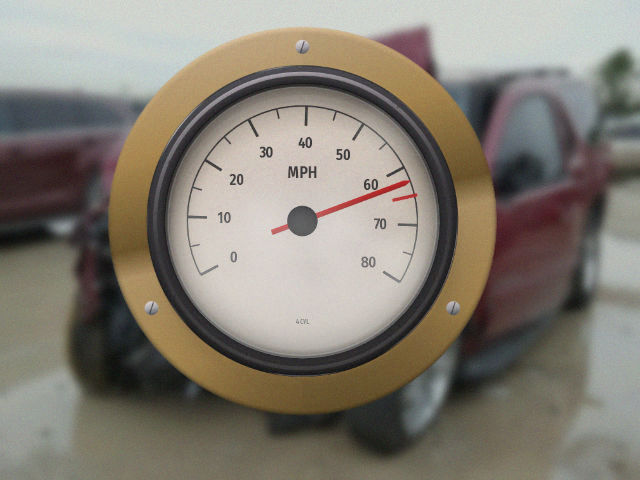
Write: 62.5 mph
